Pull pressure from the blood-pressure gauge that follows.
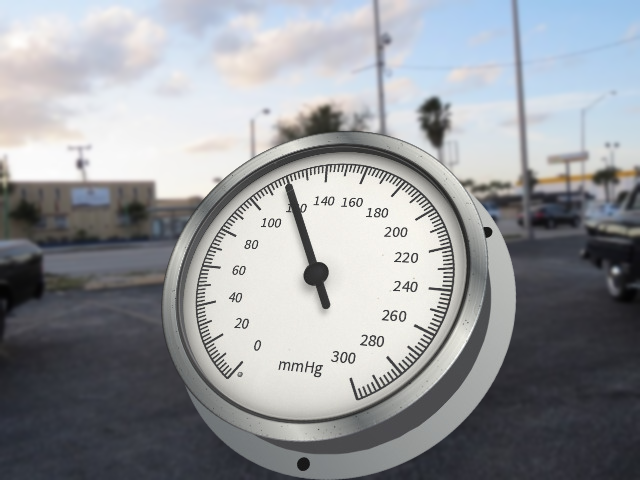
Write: 120 mmHg
